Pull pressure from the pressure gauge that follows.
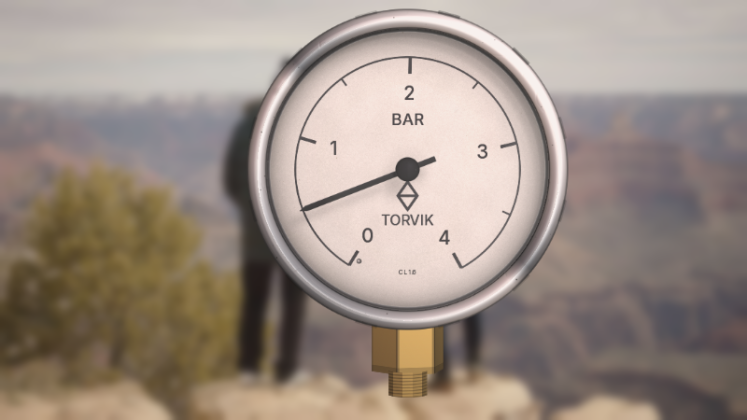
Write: 0.5 bar
